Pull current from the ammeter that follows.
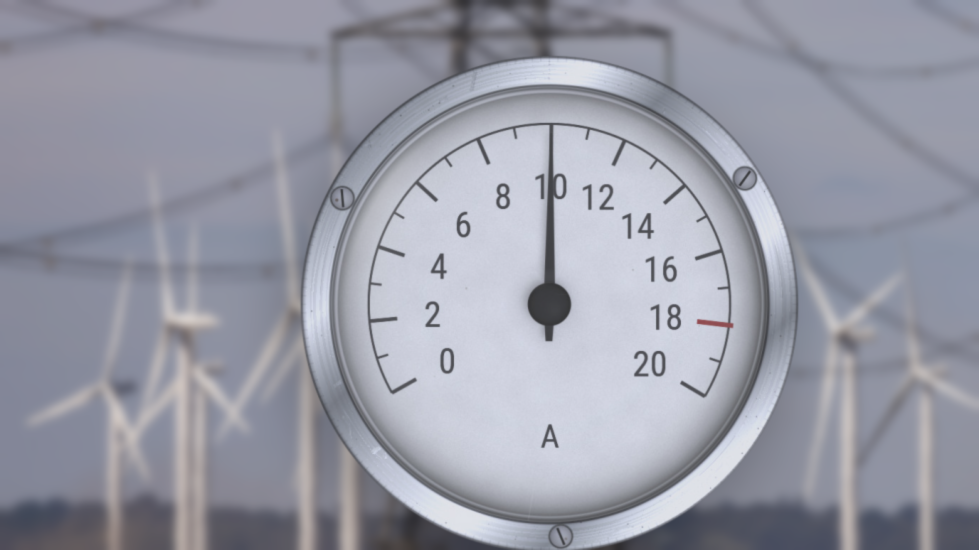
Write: 10 A
